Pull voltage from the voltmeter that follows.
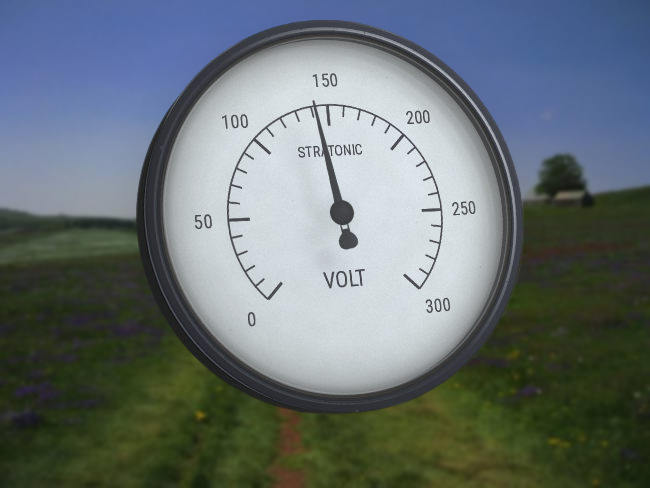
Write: 140 V
